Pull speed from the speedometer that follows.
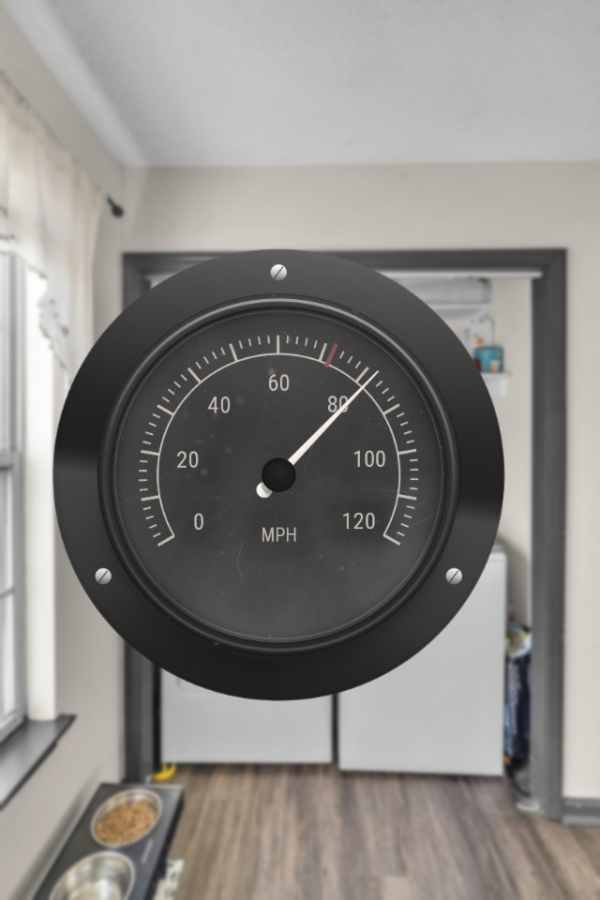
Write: 82 mph
